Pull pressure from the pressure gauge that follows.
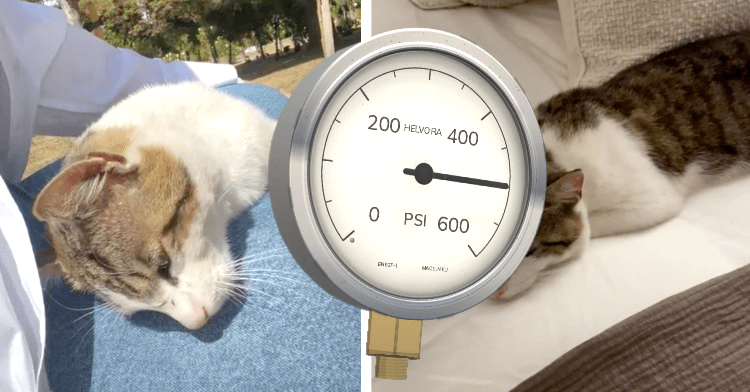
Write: 500 psi
